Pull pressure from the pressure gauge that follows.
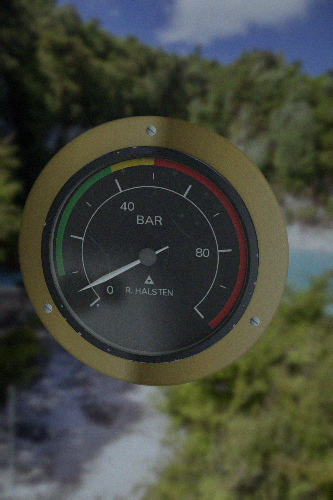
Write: 5 bar
